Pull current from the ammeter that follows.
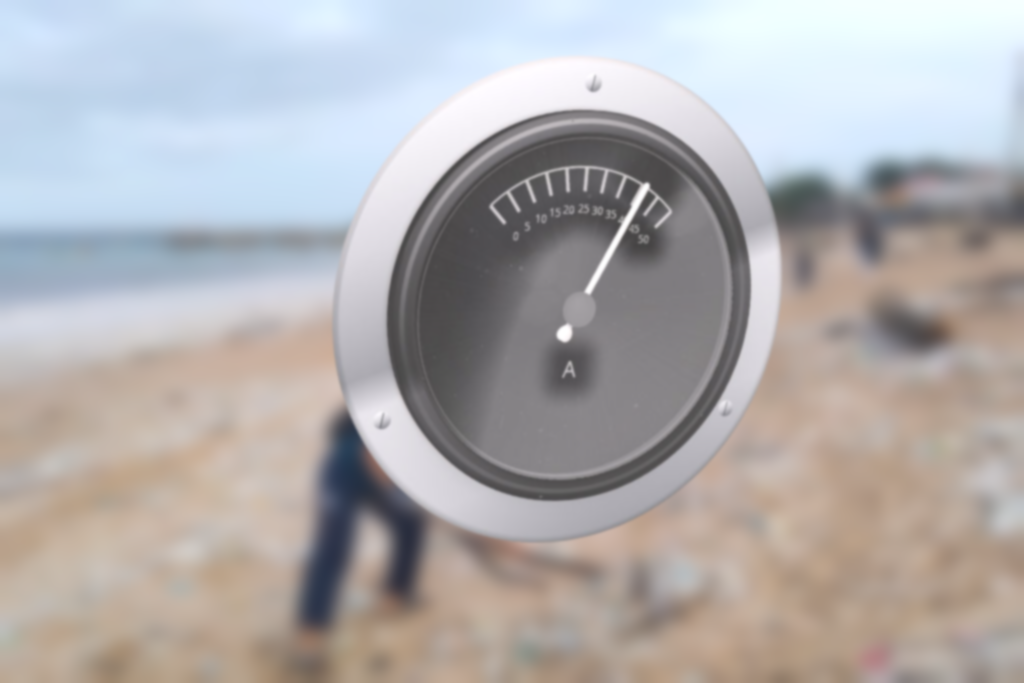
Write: 40 A
